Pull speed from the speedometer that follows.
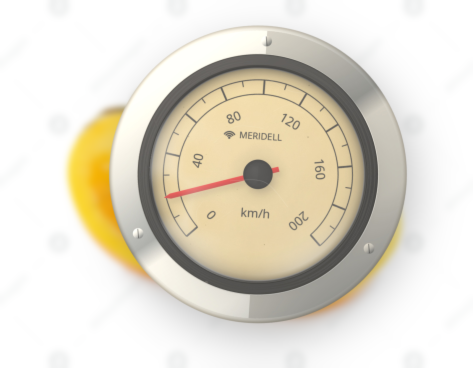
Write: 20 km/h
